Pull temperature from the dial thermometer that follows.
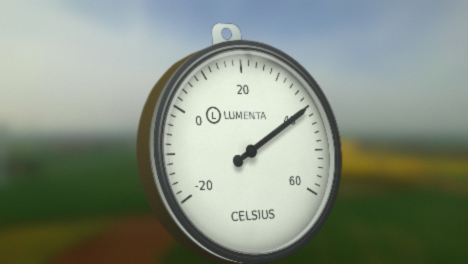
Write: 40 °C
